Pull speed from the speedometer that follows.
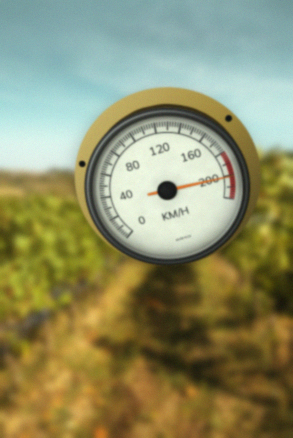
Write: 200 km/h
